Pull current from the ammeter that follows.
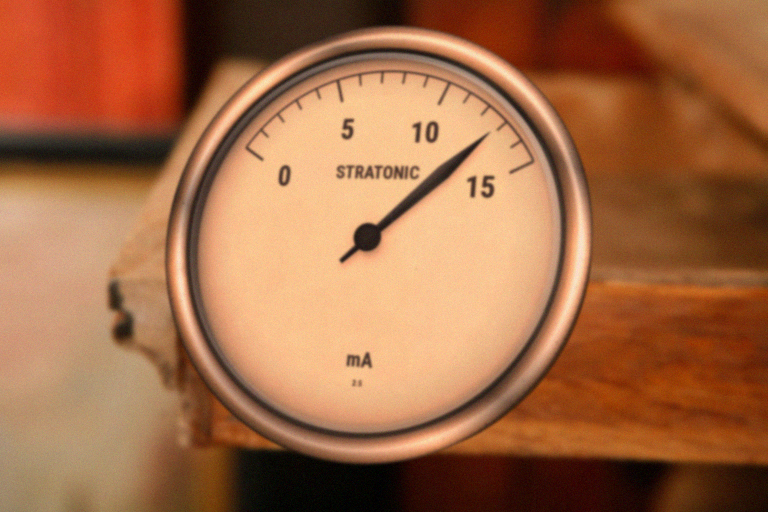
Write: 13 mA
